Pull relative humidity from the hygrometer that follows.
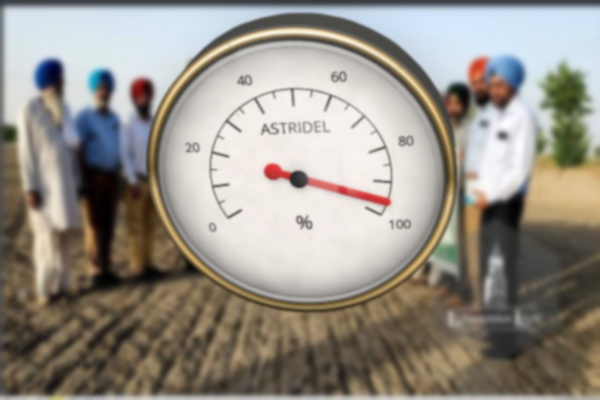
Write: 95 %
